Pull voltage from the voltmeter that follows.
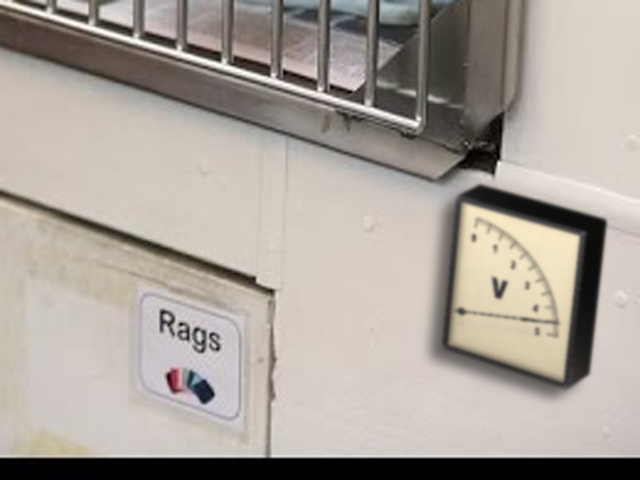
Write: 4.5 V
